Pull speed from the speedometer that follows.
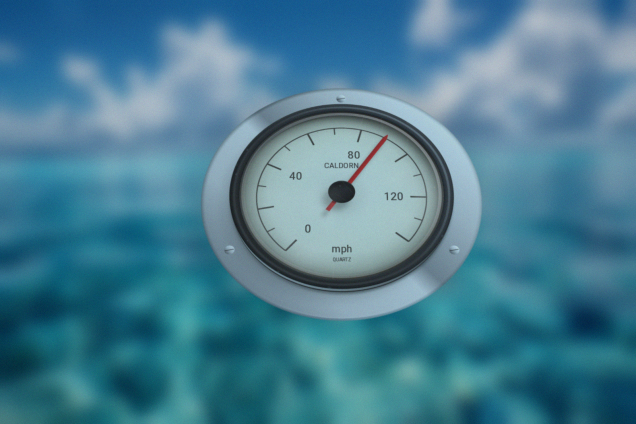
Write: 90 mph
